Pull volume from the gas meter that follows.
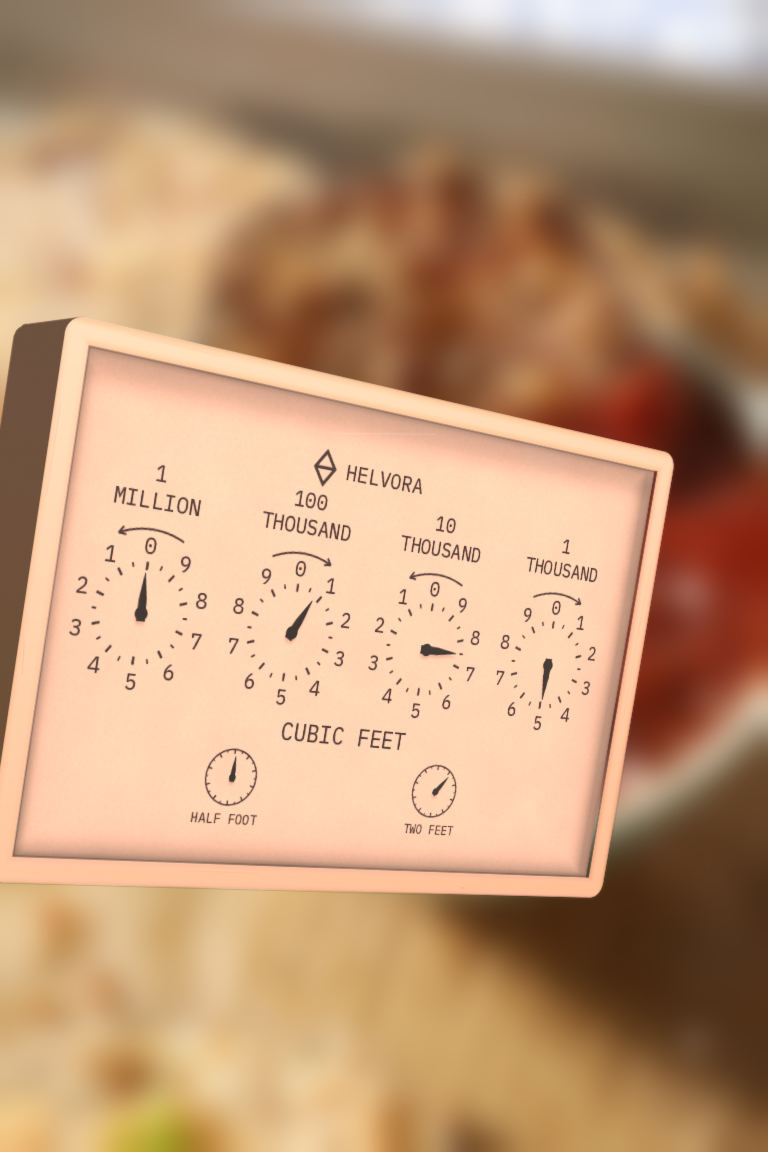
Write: 7500 ft³
